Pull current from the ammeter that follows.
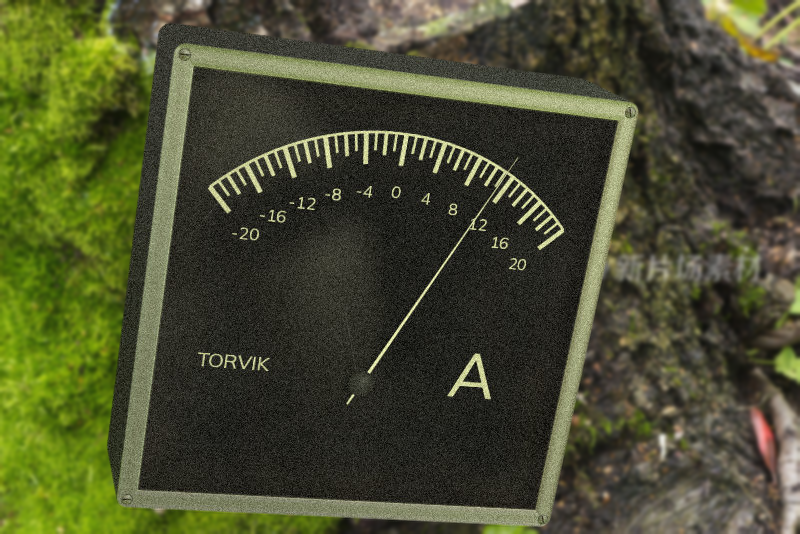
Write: 11 A
